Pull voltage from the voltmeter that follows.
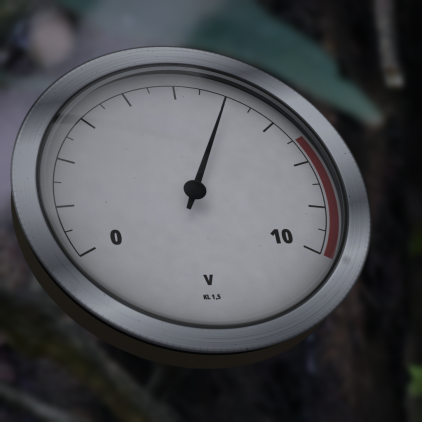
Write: 6 V
